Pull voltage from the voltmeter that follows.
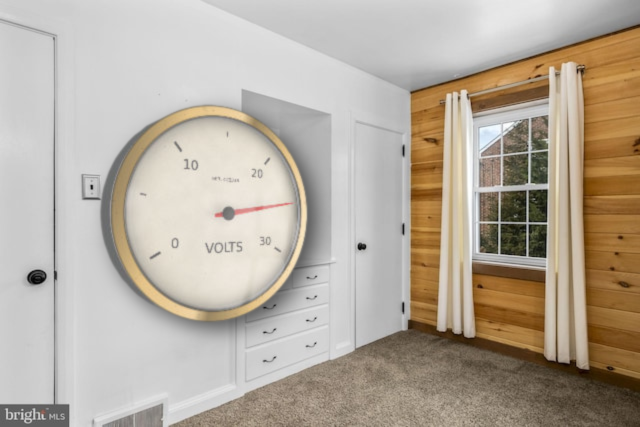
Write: 25 V
